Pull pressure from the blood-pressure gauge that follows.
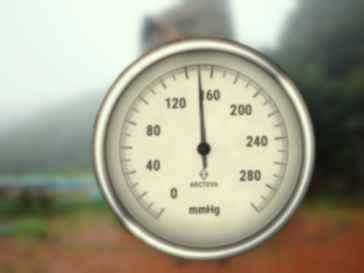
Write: 150 mmHg
